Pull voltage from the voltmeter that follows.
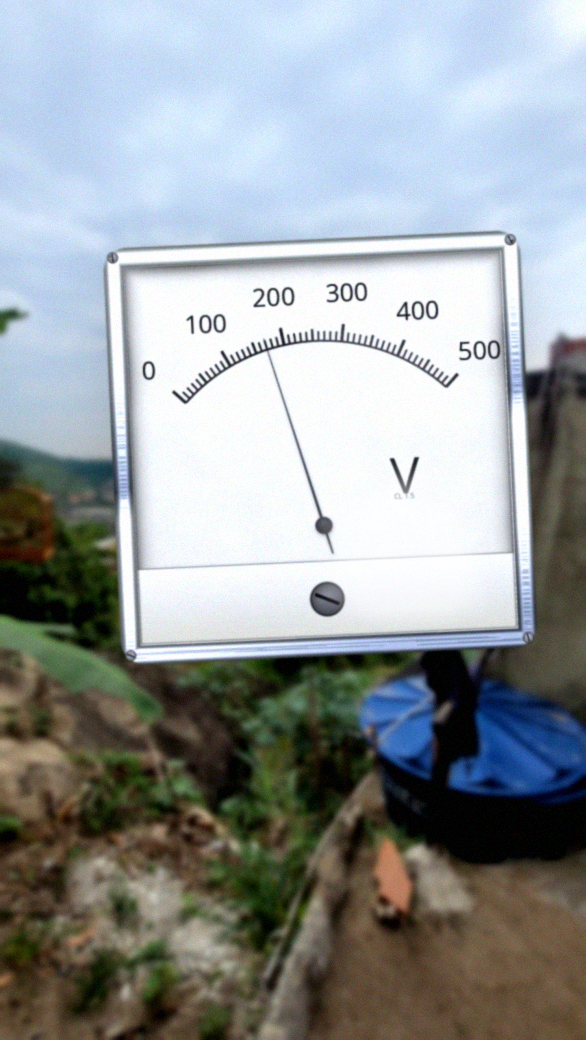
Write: 170 V
